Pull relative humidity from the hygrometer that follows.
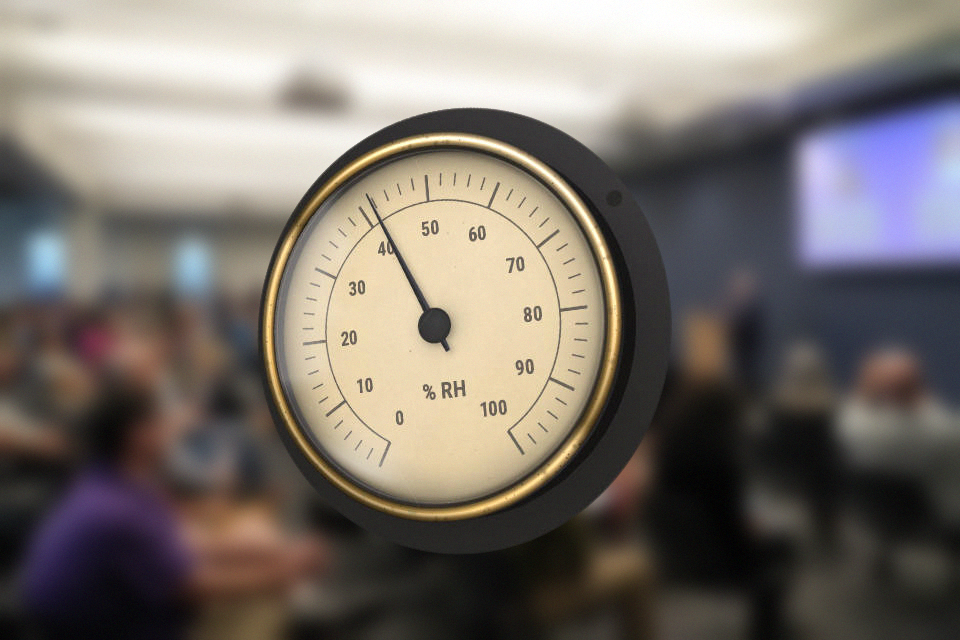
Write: 42 %
